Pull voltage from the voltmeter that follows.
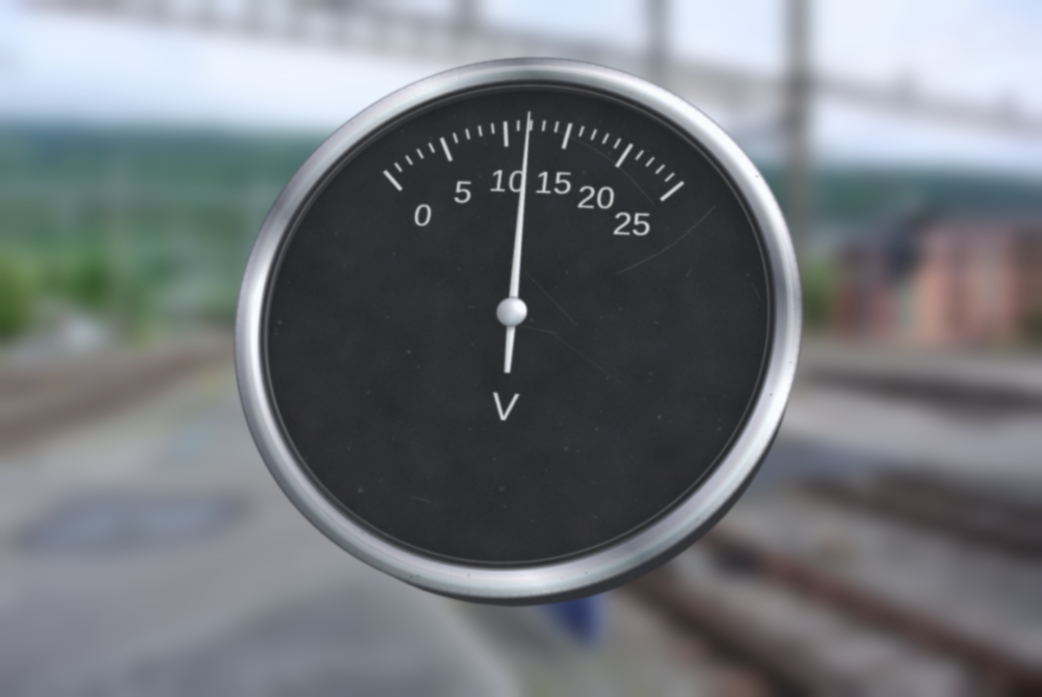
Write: 12 V
